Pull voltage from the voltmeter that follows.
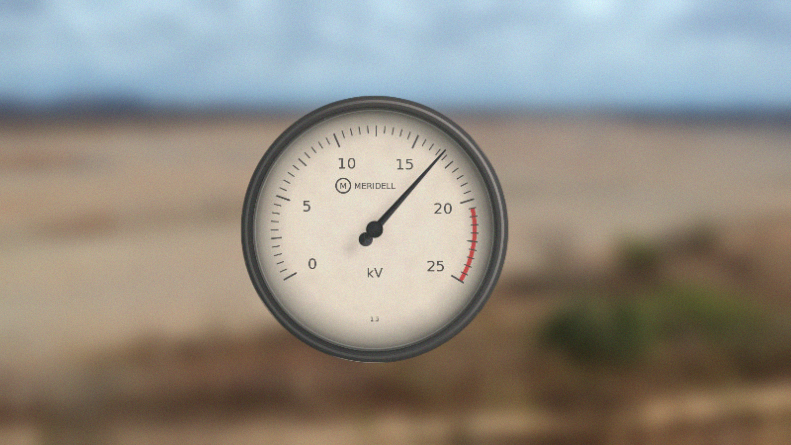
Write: 16.75 kV
